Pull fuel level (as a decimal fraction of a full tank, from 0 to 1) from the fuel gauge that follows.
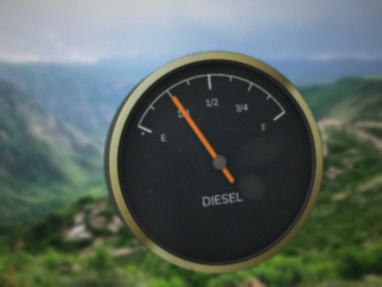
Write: 0.25
